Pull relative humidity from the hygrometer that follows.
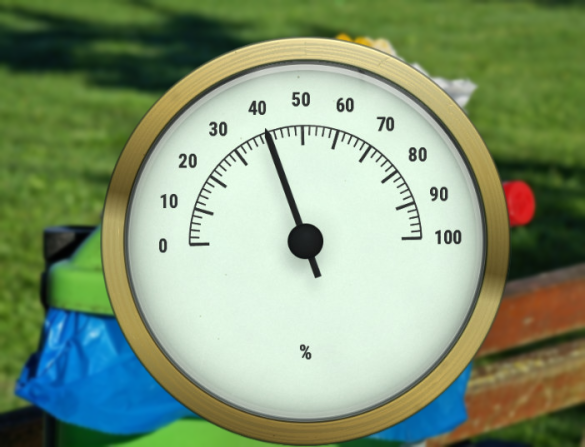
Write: 40 %
